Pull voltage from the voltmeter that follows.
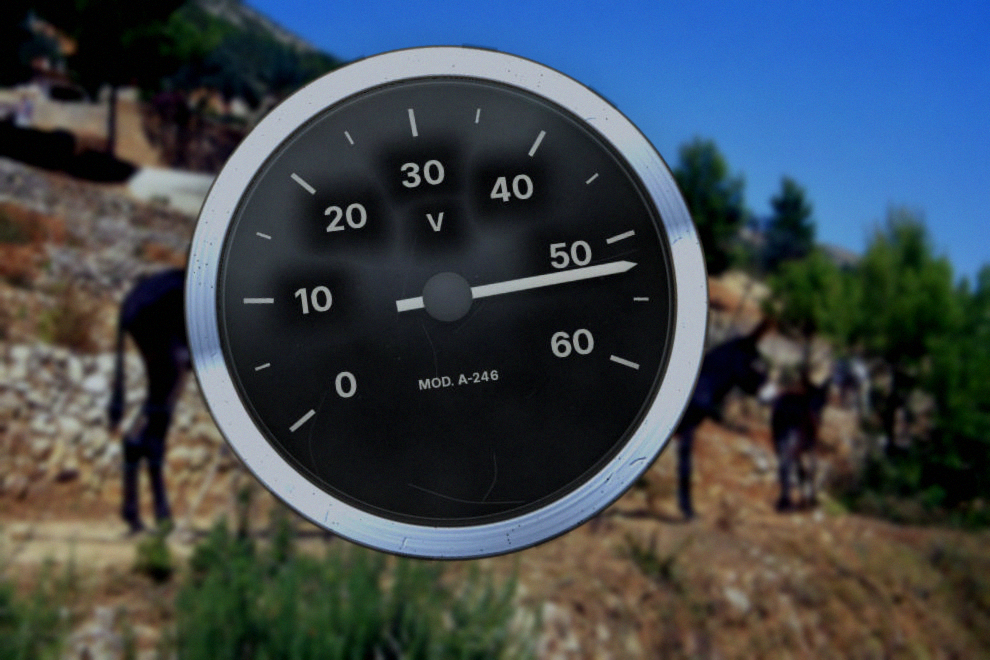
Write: 52.5 V
